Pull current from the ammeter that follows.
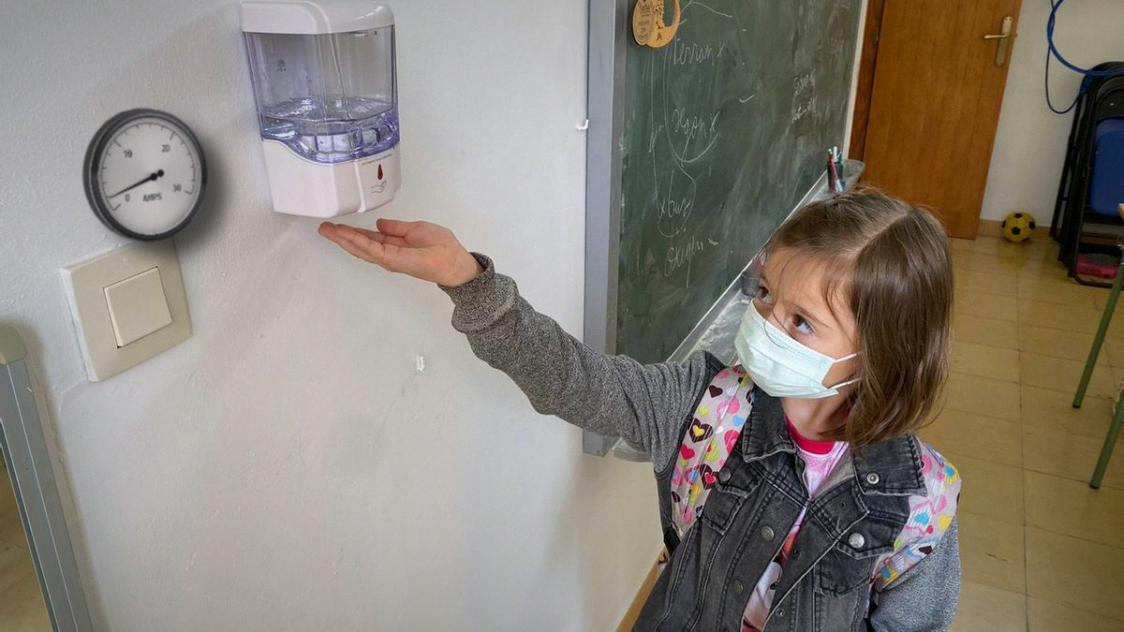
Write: 2 A
